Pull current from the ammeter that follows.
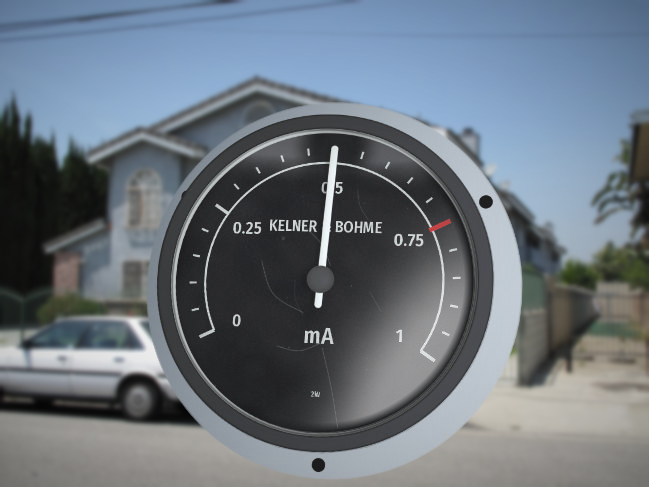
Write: 0.5 mA
